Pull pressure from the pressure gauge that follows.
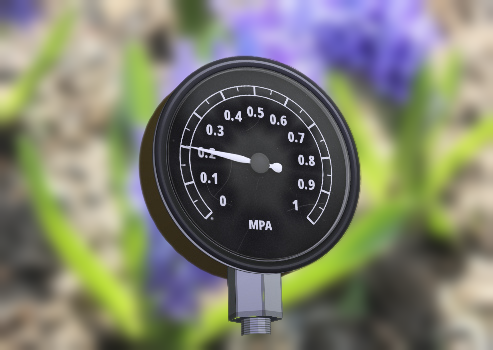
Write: 0.2 MPa
